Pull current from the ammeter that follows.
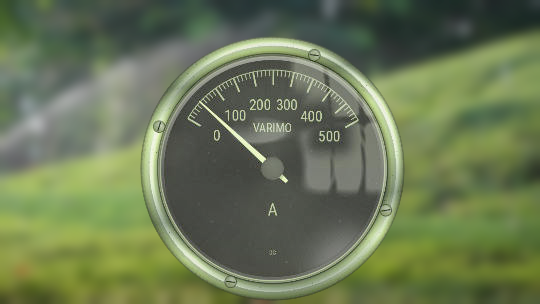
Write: 50 A
